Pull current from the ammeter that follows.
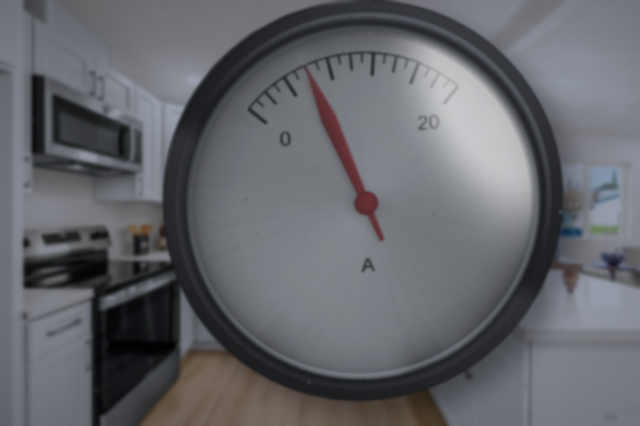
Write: 6 A
